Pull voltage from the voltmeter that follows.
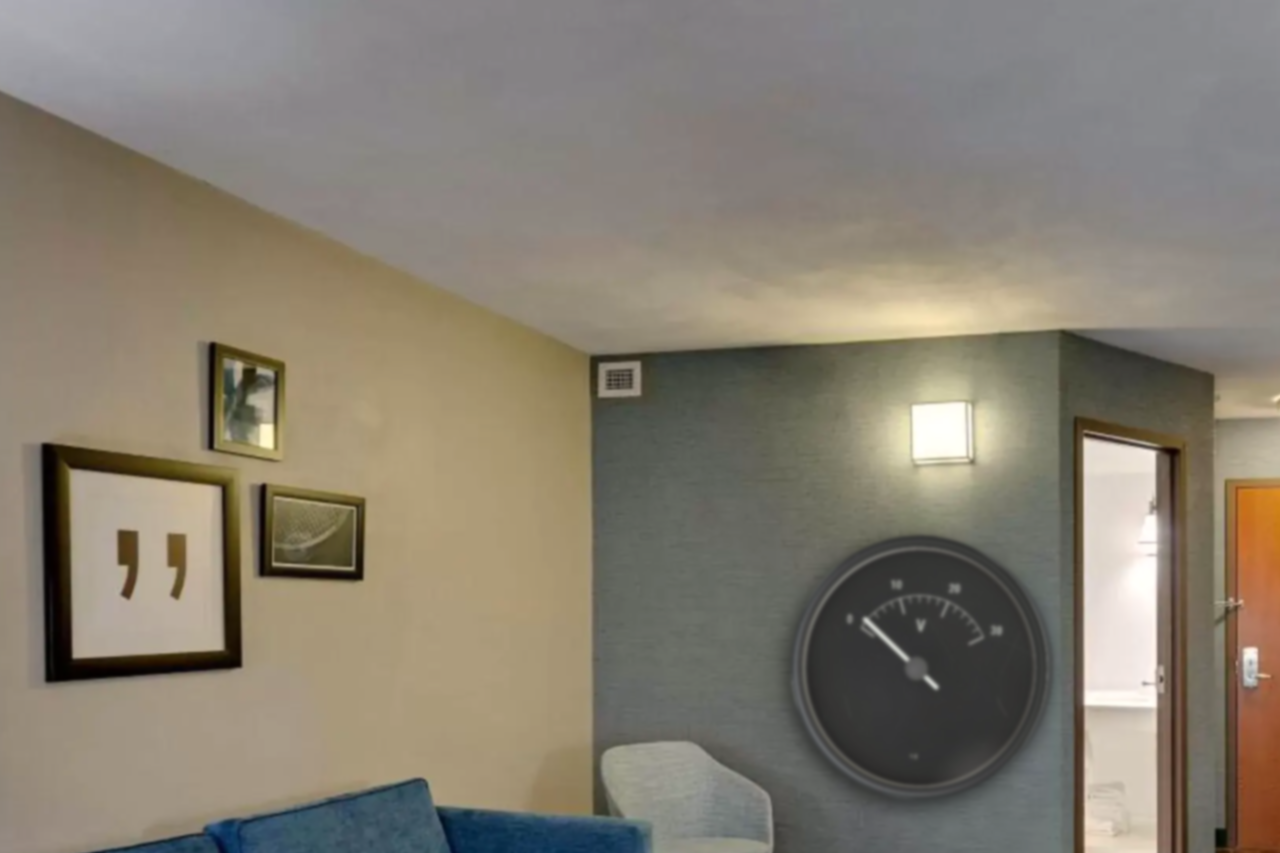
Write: 2 V
